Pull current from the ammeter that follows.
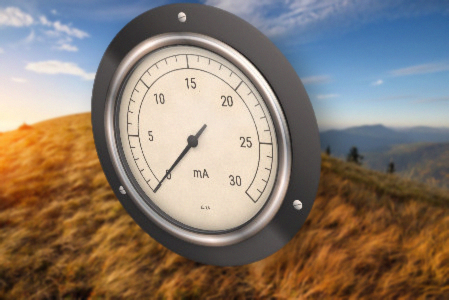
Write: 0 mA
